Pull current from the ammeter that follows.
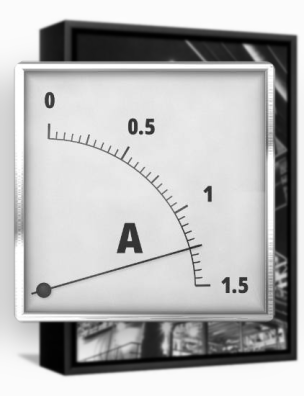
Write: 1.25 A
